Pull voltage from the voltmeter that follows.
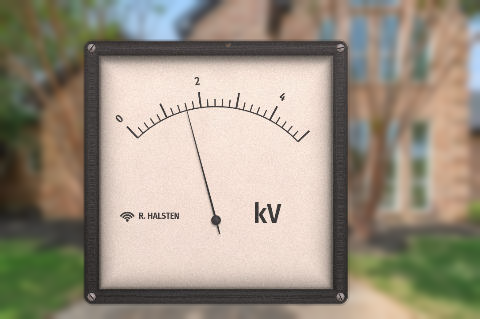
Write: 1.6 kV
